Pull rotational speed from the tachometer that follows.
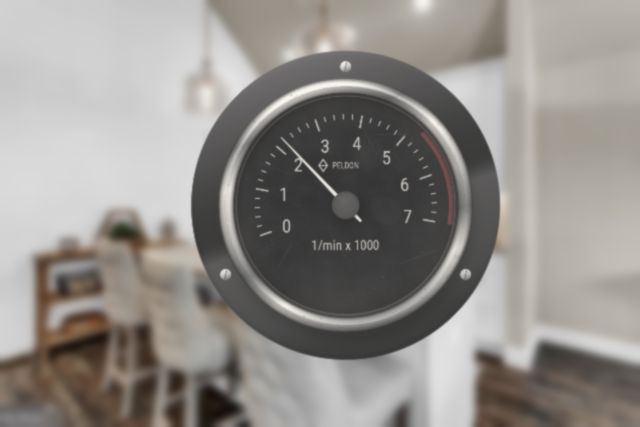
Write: 2200 rpm
